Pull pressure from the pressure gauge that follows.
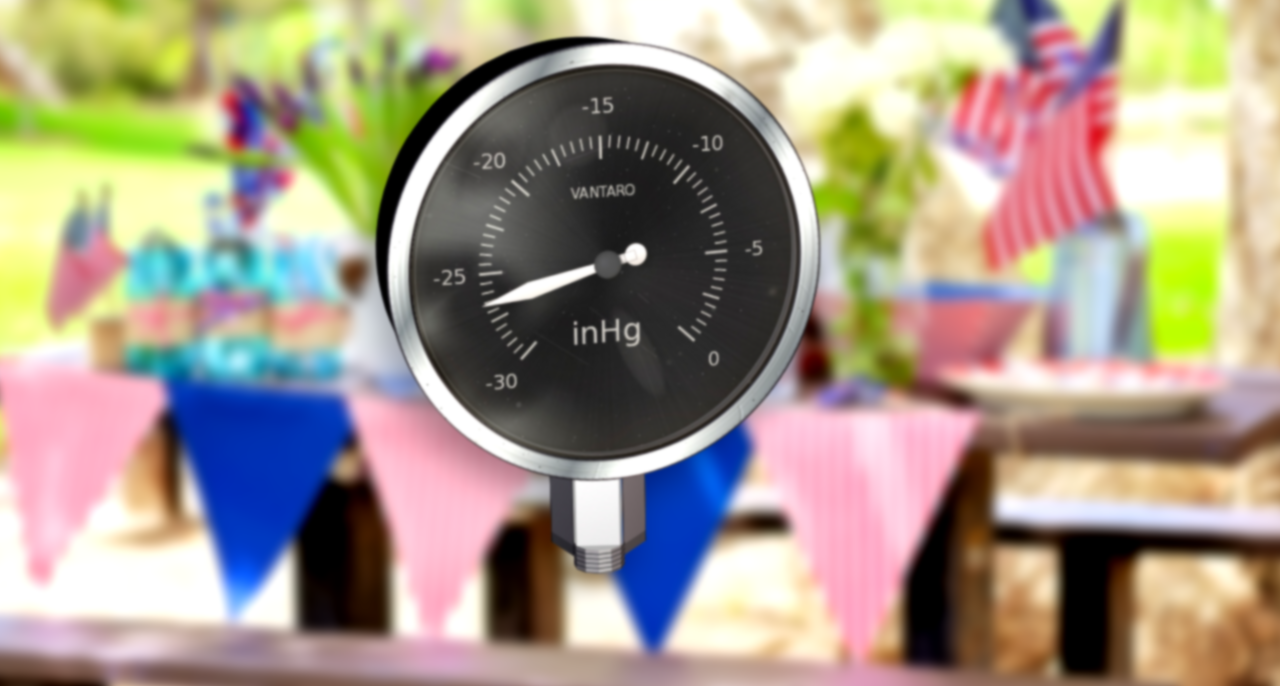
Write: -26.5 inHg
